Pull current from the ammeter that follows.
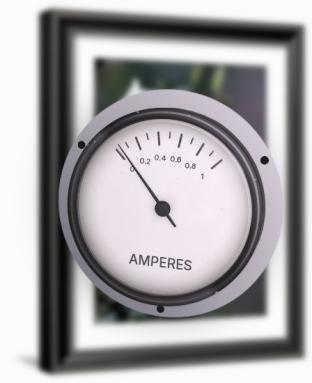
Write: 0.05 A
